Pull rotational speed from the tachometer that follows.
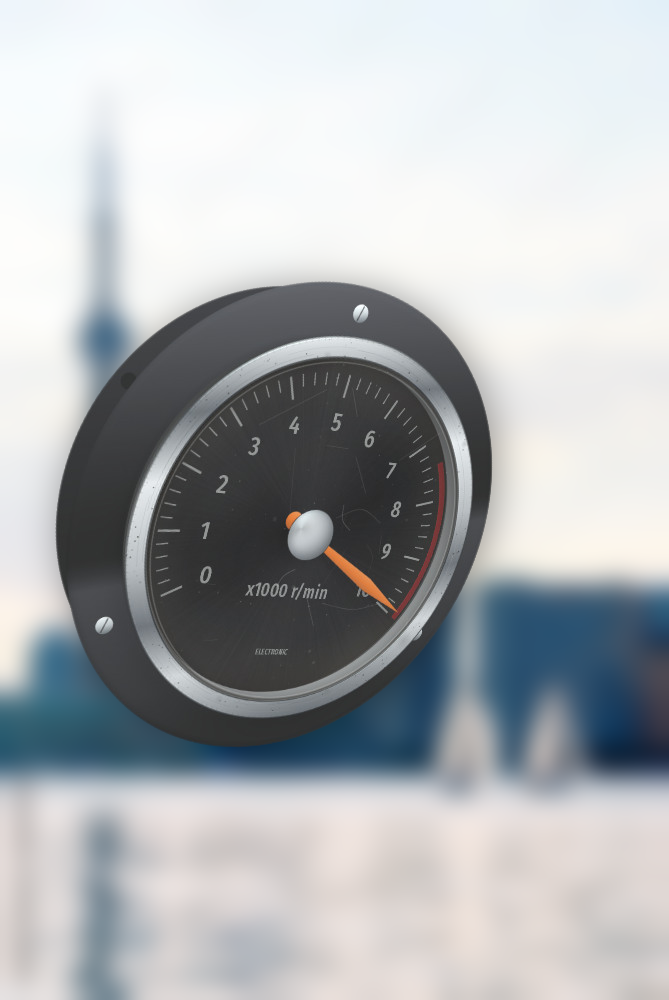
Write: 9900 rpm
